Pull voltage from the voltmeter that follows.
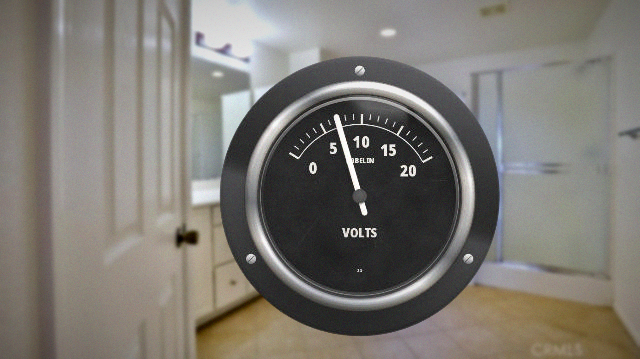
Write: 7 V
